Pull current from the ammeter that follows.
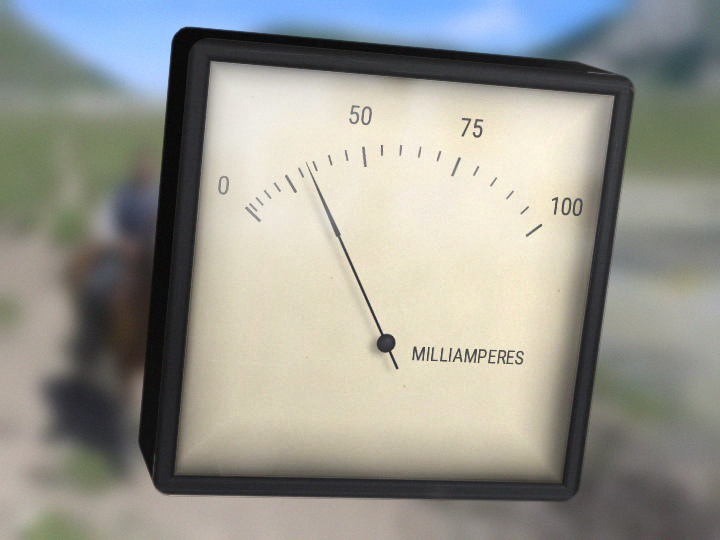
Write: 32.5 mA
